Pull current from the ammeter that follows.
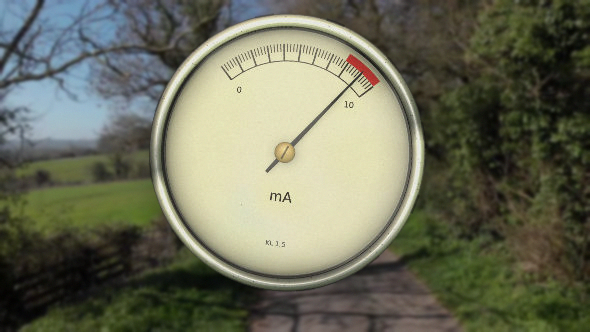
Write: 9 mA
